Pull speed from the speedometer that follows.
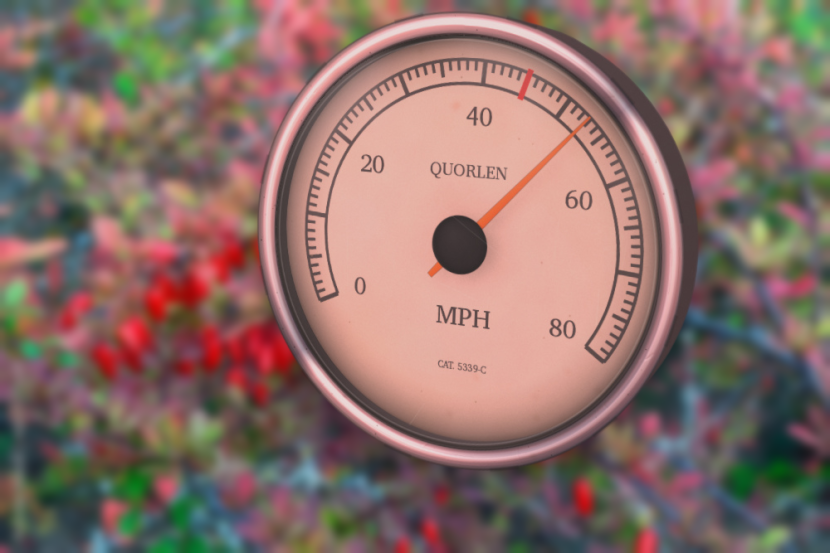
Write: 53 mph
